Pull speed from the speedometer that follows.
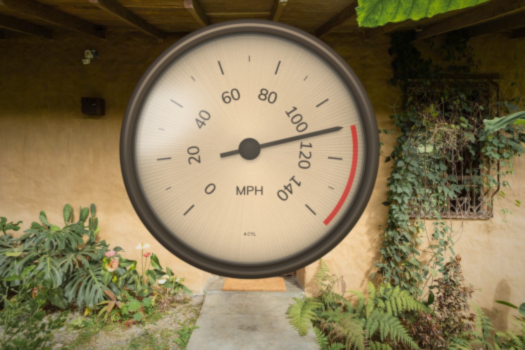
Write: 110 mph
